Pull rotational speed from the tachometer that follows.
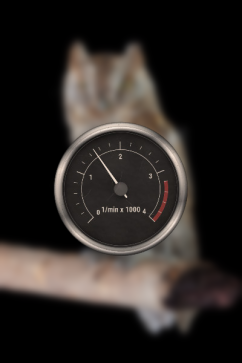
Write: 1500 rpm
